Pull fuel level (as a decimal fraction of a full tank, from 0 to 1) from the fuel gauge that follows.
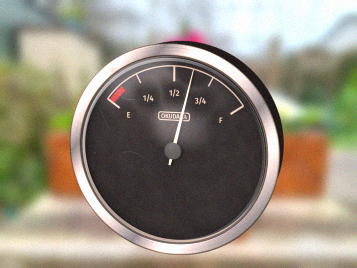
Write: 0.625
